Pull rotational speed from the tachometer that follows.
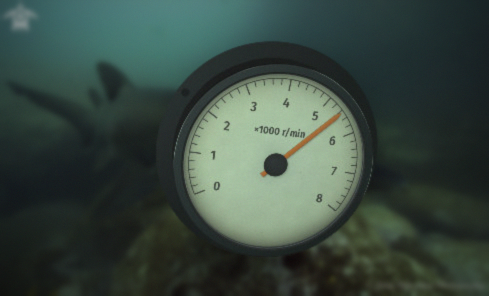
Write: 5400 rpm
